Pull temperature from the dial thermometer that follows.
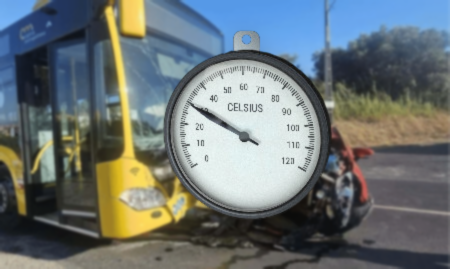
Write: 30 °C
